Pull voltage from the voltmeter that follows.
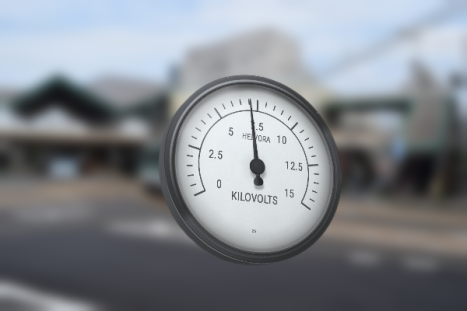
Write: 7 kV
